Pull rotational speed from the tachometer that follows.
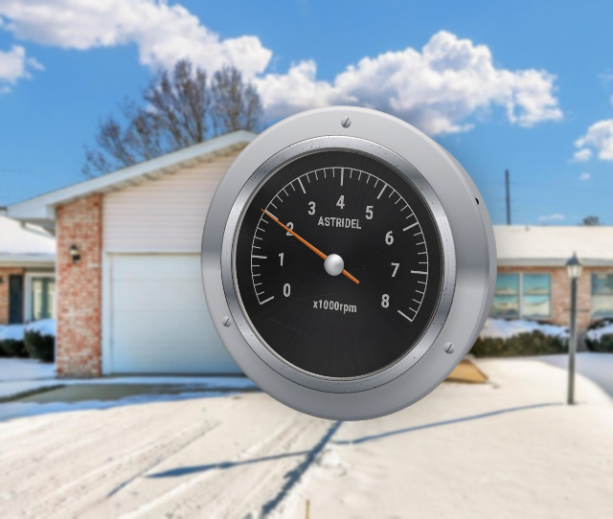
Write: 2000 rpm
